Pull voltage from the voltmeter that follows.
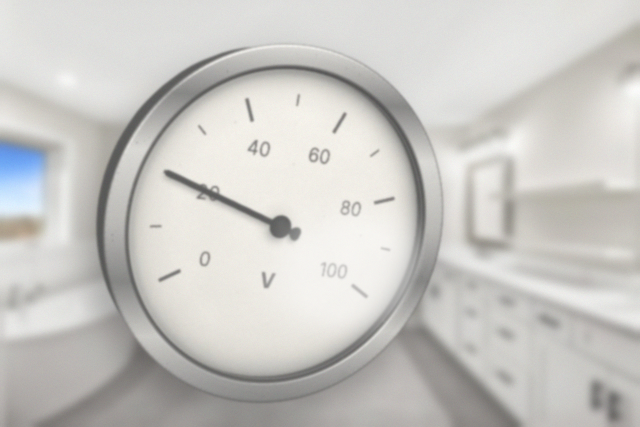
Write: 20 V
